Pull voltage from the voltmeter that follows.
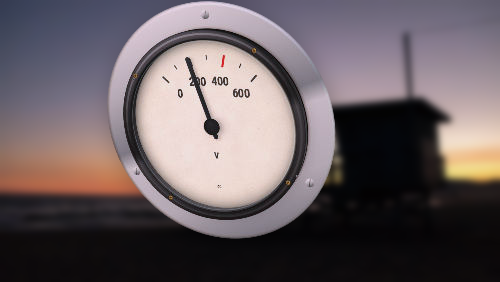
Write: 200 V
